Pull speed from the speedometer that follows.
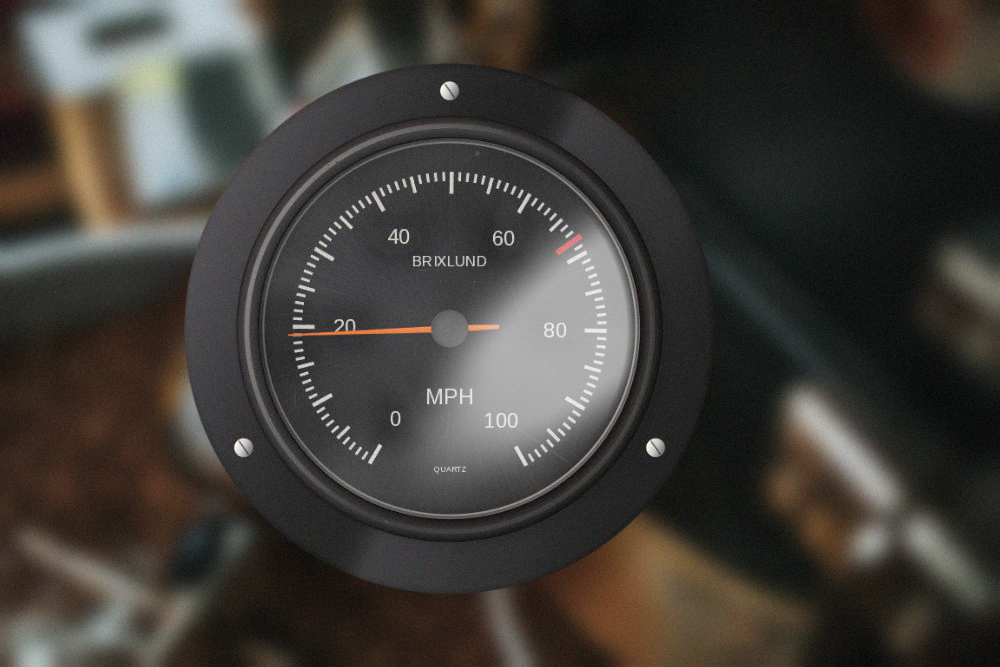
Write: 19 mph
